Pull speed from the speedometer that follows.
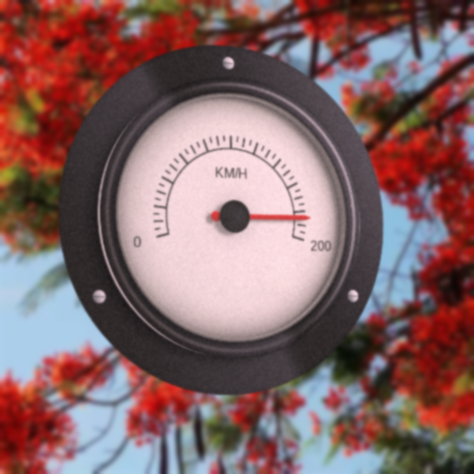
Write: 185 km/h
